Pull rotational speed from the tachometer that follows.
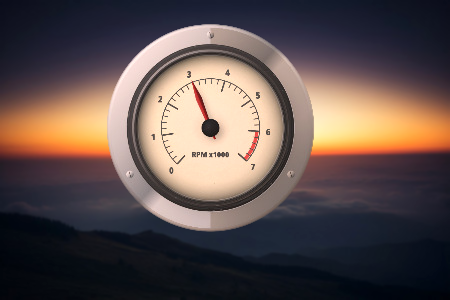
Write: 3000 rpm
